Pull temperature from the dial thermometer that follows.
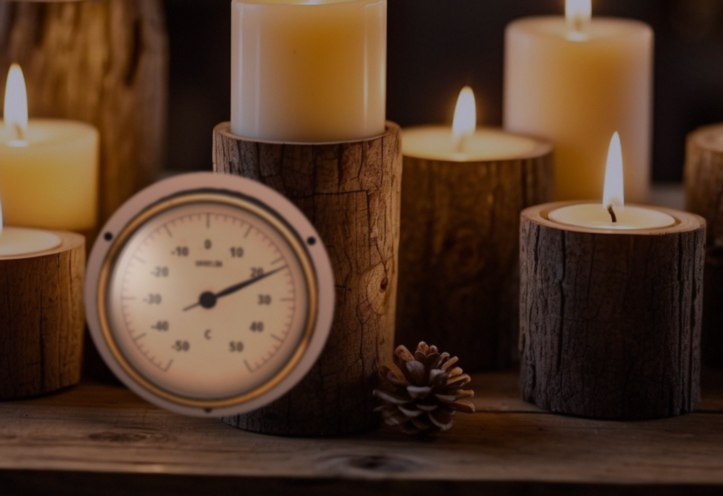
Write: 22 °C
